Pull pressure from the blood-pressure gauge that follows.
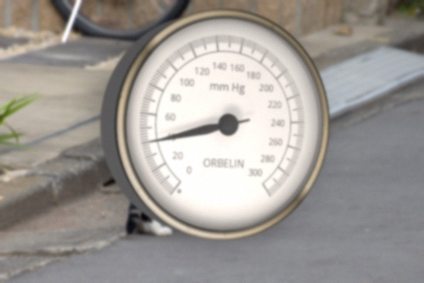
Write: 40 mmHg
